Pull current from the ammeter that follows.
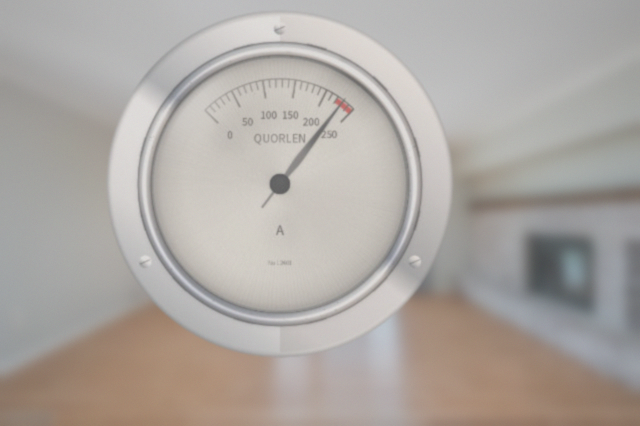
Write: 230 A
